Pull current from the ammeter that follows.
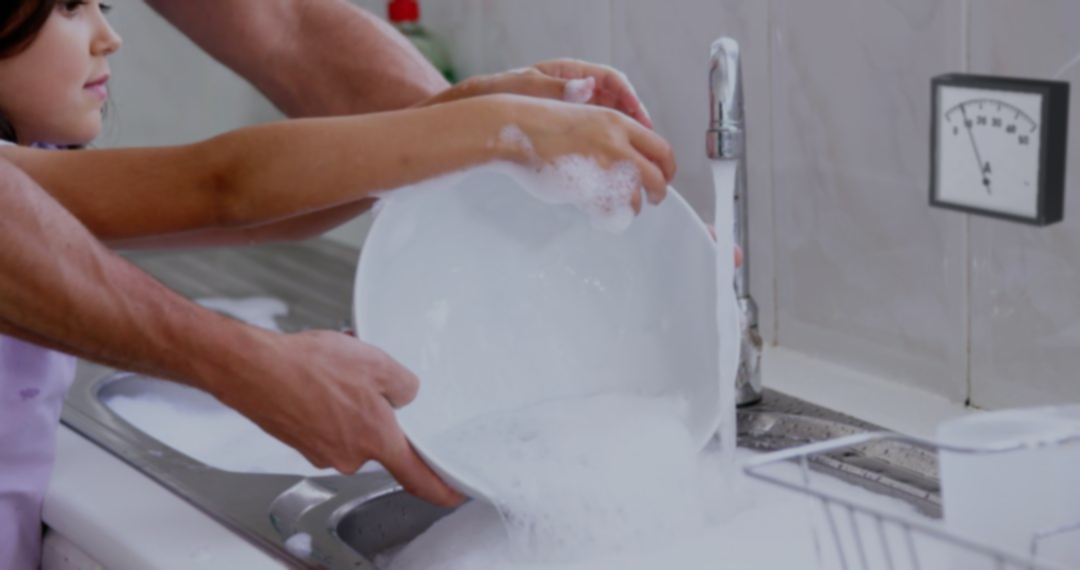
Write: 10 A
